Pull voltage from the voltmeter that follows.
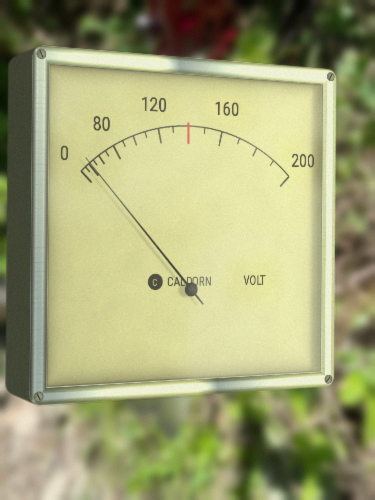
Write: 40 V
